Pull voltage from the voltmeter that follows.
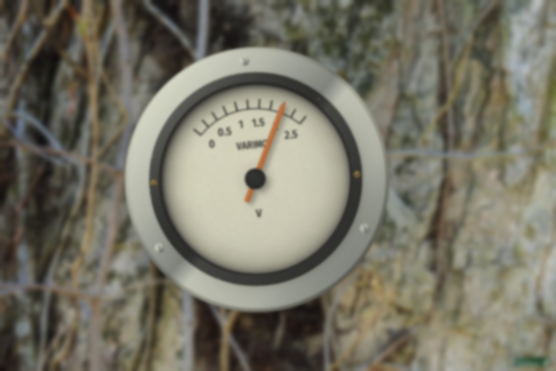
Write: 2 V
